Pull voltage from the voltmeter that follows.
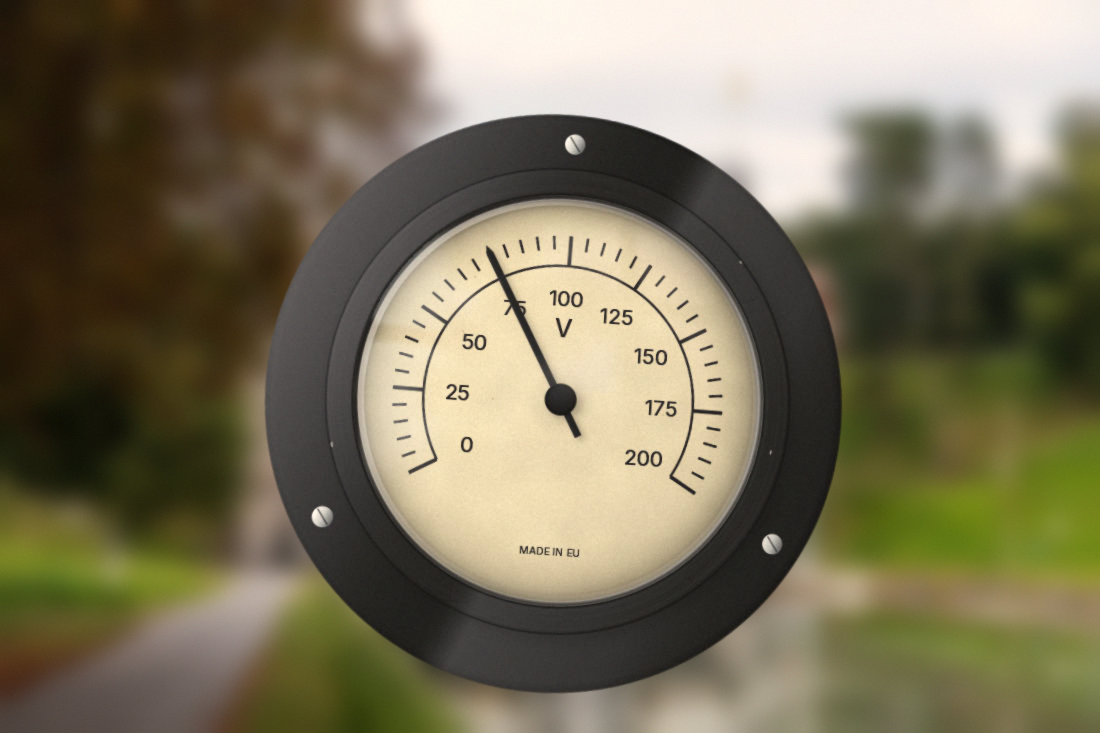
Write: 75 V
